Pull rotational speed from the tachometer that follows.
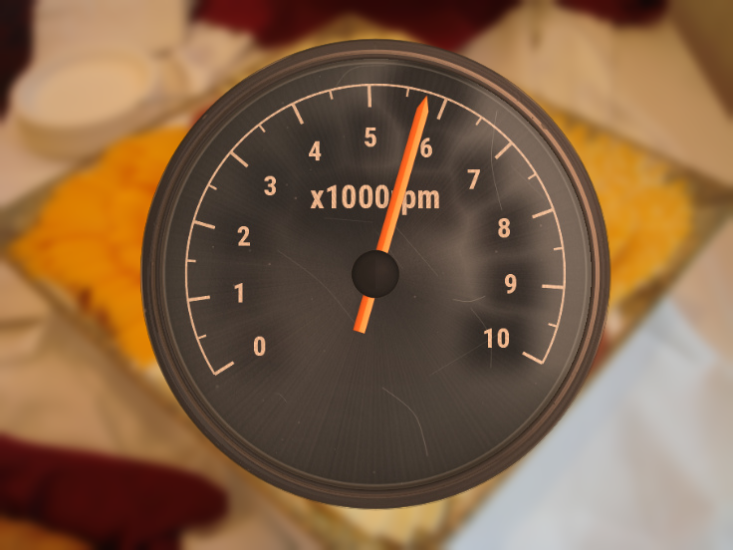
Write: 5750 rpm
